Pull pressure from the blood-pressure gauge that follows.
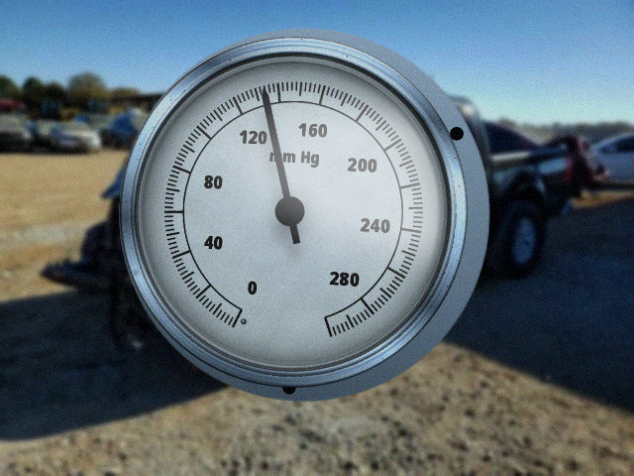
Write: 134 mmHg
